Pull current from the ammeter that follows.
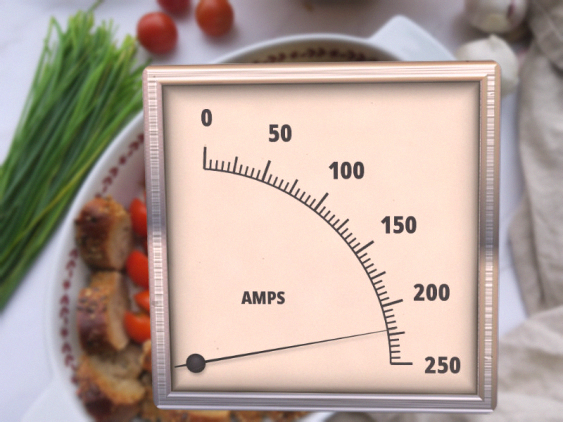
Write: 220 A
